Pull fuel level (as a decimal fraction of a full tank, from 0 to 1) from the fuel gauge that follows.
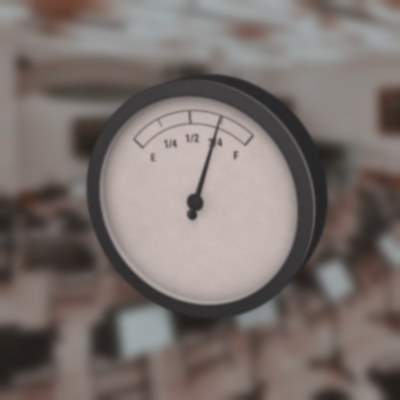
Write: 0.75
